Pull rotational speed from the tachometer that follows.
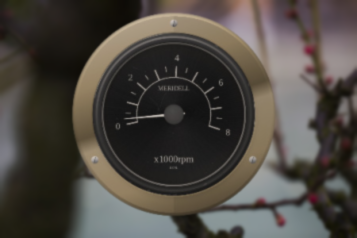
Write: 250 rpm
